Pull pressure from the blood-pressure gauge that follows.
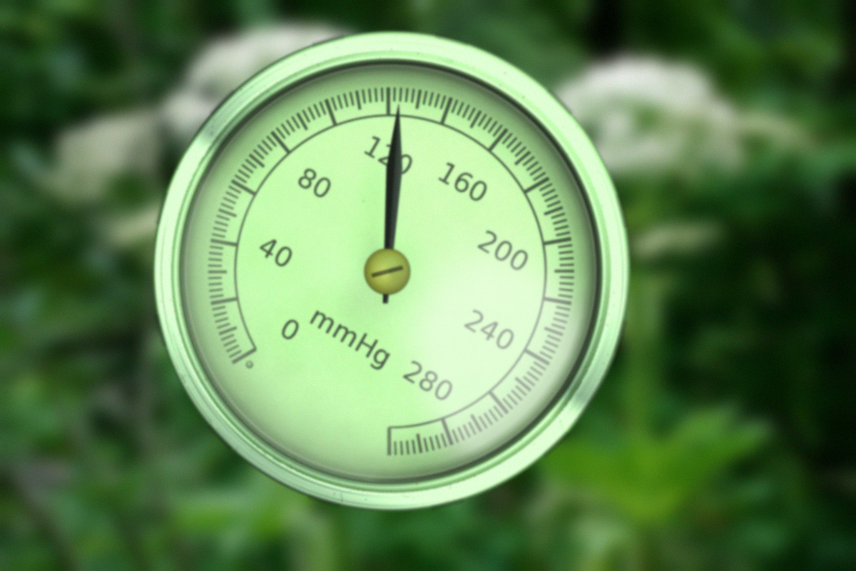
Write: 124 mmHg
